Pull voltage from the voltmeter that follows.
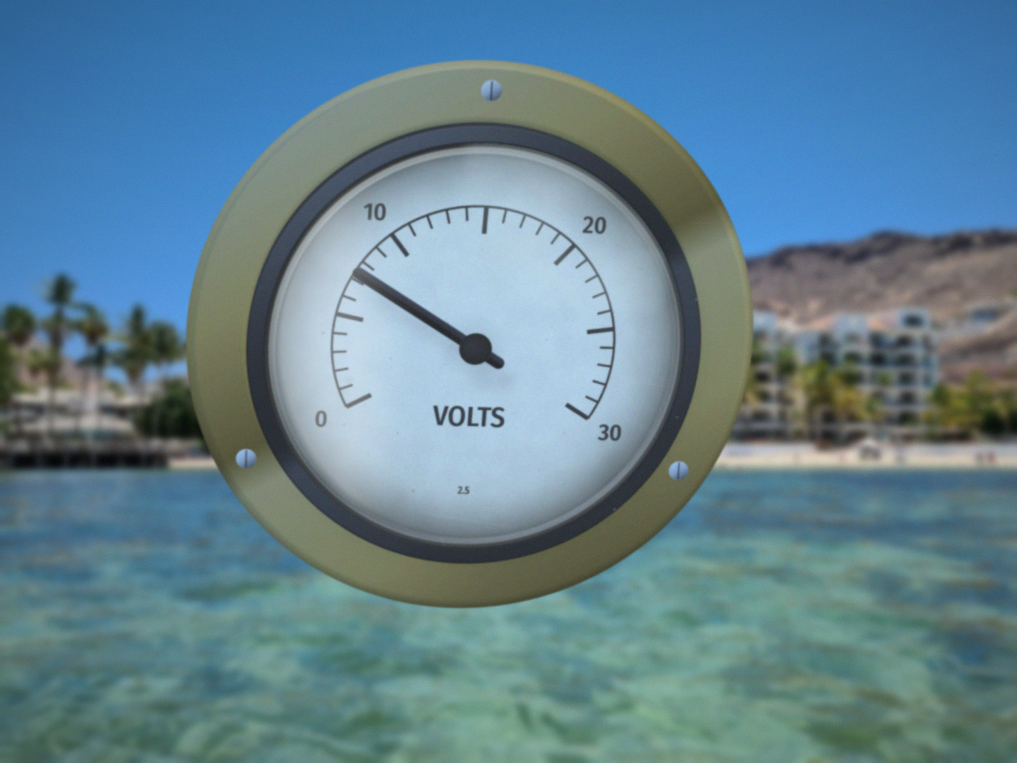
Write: 7.5 V
